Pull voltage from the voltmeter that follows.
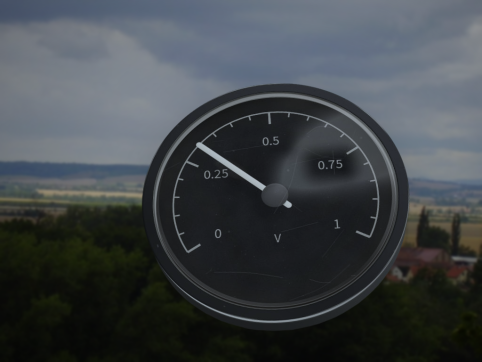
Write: 0.3 V
